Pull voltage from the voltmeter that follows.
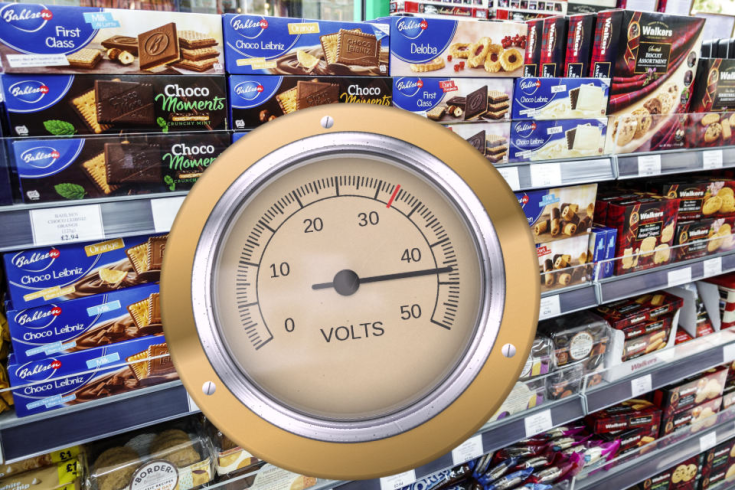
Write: 43.5 V
